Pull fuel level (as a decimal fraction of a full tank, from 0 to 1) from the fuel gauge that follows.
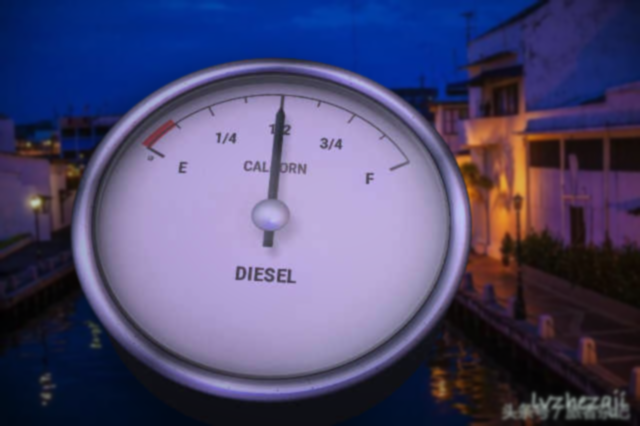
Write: 0.5
